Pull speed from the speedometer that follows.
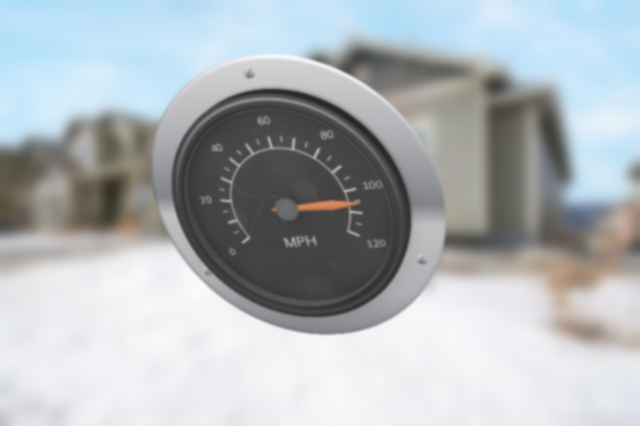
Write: 105 mph
